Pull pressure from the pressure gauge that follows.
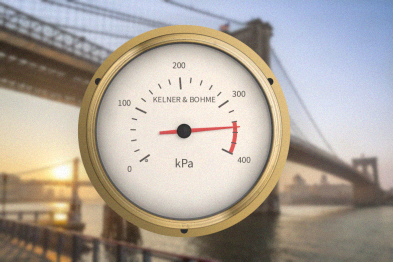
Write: 350 kPa
